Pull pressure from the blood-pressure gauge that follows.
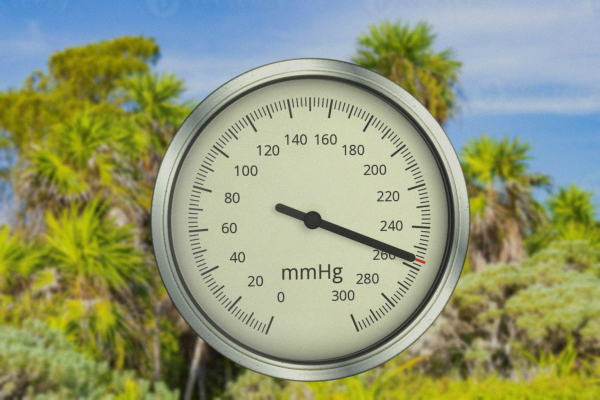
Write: 256 mmHg
